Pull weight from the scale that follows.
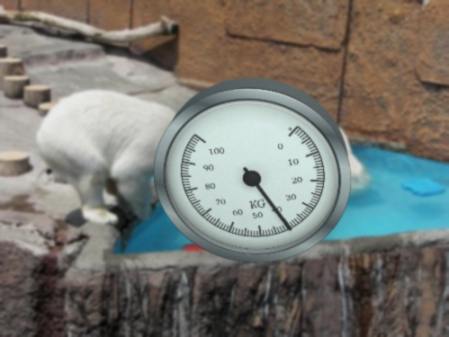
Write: 40 kg
